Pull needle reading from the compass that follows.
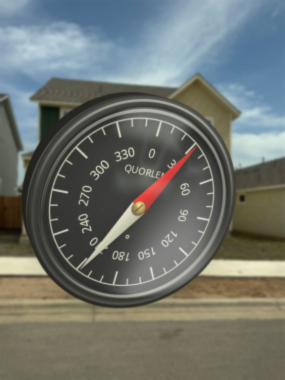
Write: 30 °
